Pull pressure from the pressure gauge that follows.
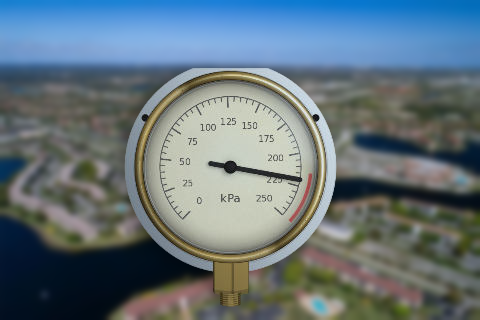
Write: 220 kPa
